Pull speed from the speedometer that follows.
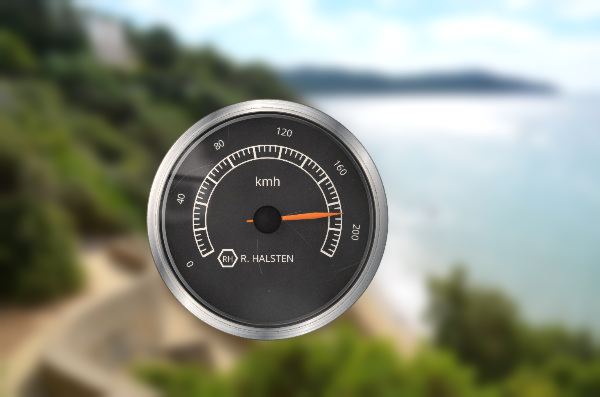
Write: 188 km/h
